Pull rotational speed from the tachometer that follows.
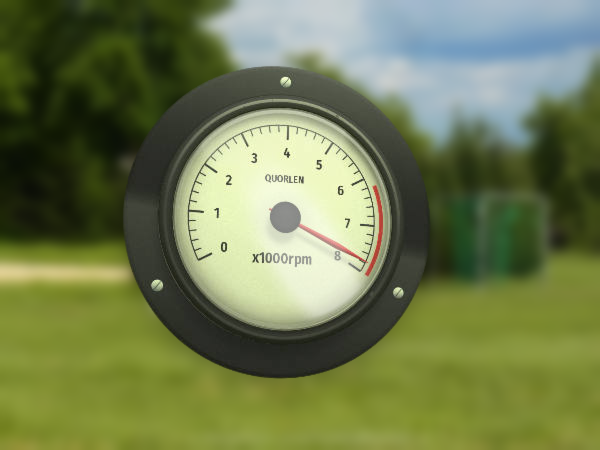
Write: 7800 rpm
